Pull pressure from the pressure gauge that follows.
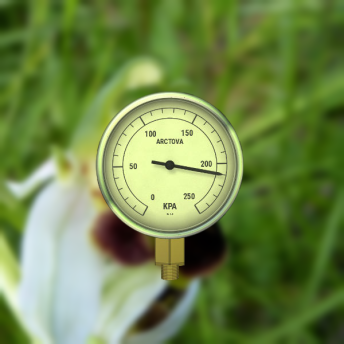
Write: 210 kPa
